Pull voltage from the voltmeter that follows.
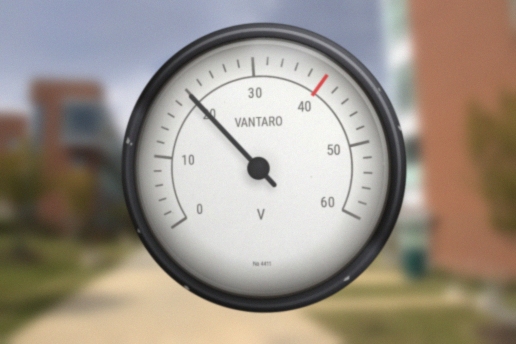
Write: 20 V
